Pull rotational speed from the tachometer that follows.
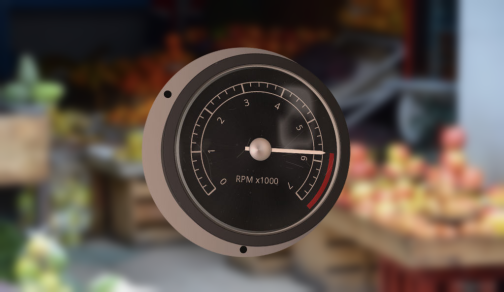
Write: 5800 rpm
